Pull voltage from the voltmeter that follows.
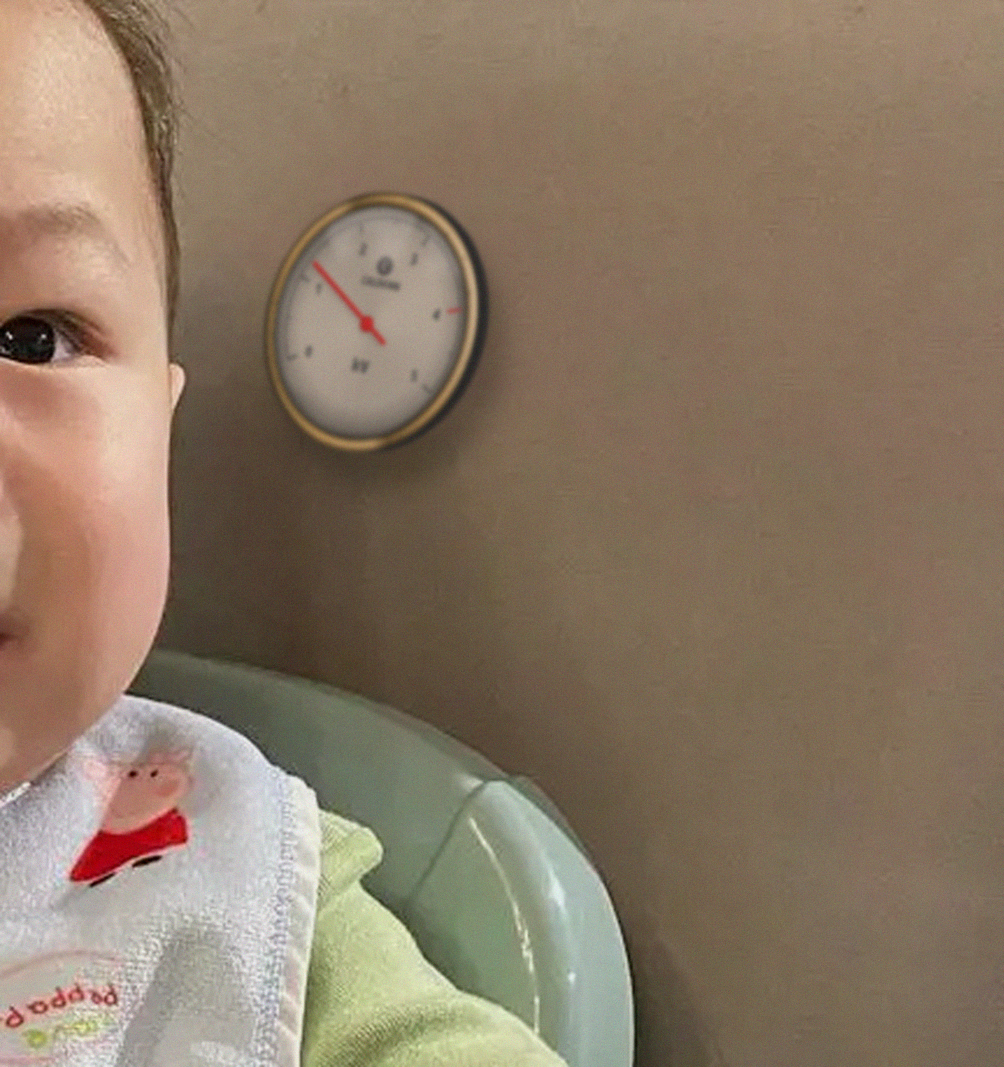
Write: 1.25 kV
